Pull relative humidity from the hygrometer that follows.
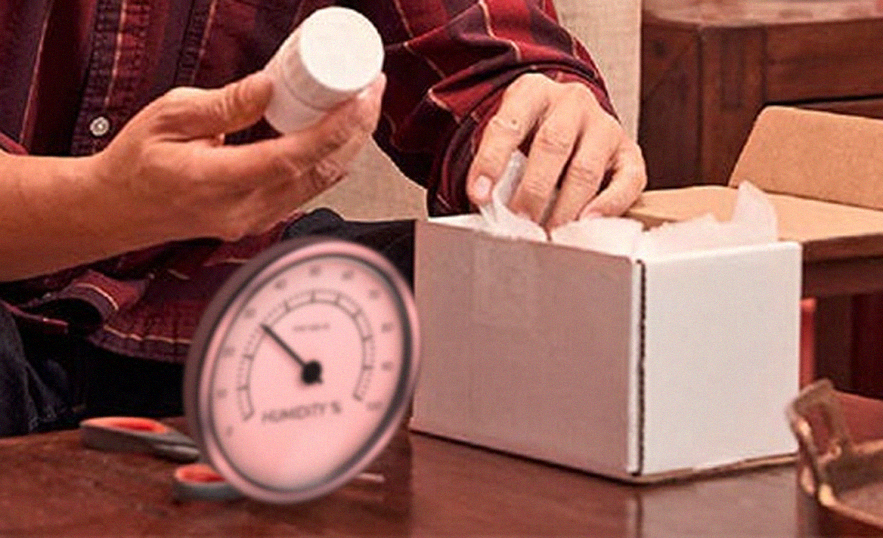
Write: 30 %
